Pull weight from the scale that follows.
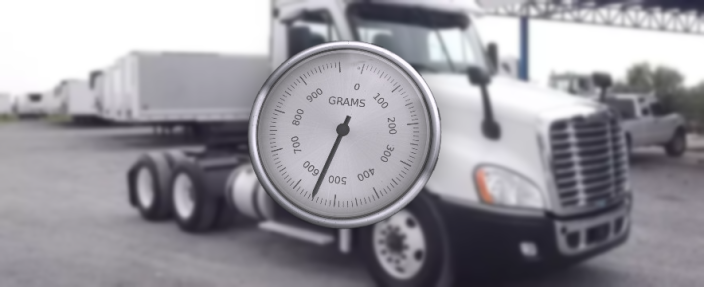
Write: 550 g
